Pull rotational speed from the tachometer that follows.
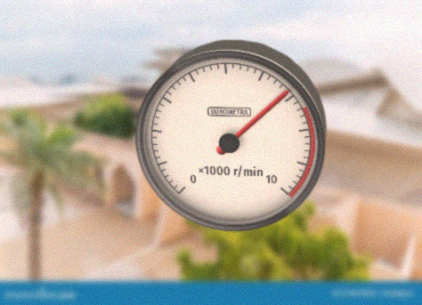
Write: 6800 rpm
